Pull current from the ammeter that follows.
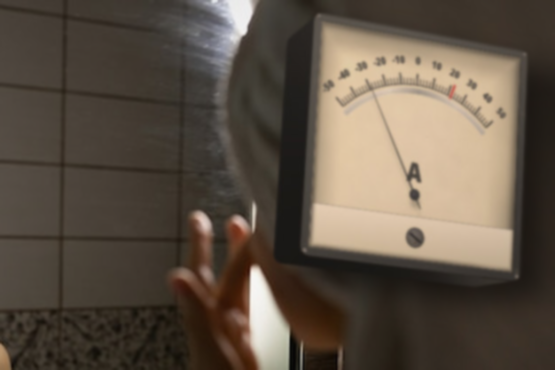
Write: -30 A
